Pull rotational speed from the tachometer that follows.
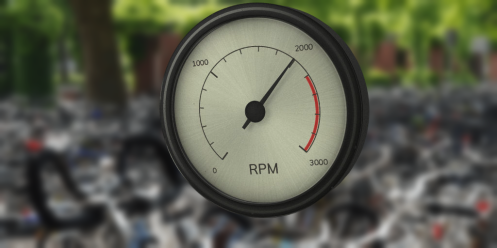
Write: 2000 rpm
